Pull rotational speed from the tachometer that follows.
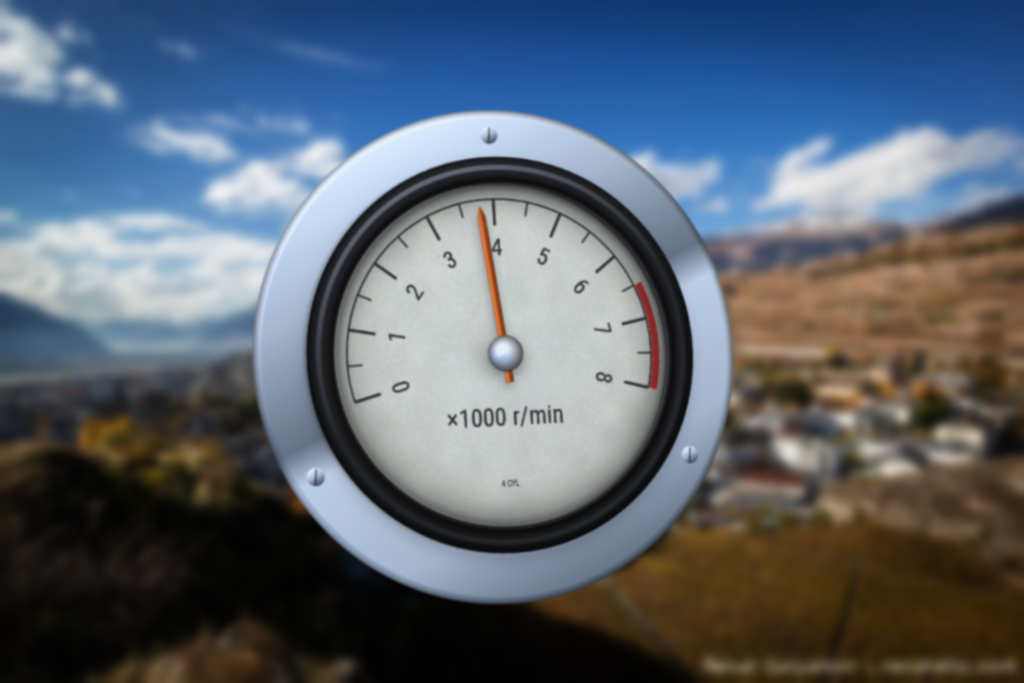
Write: 3750 rpm
